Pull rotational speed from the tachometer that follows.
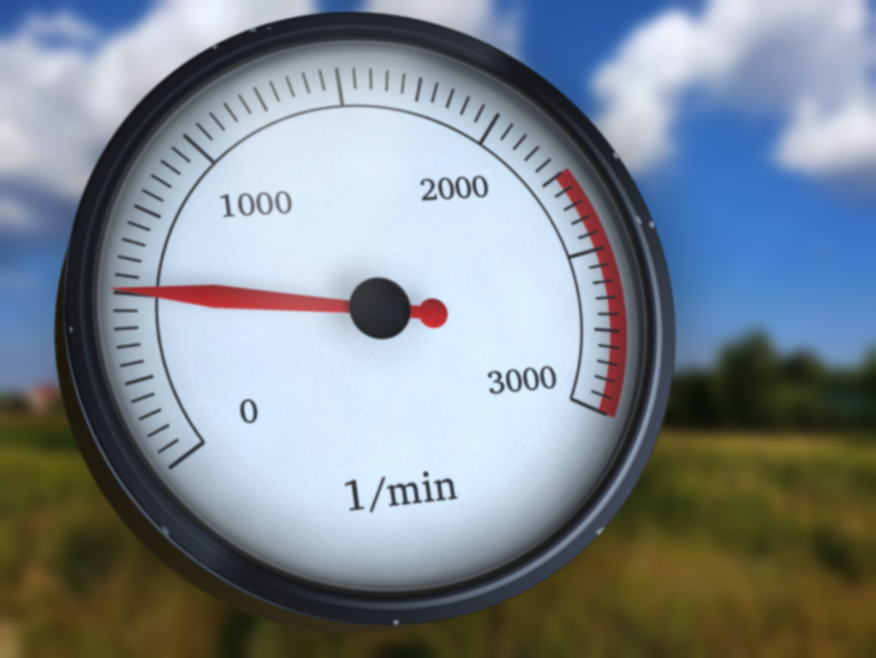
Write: 500 rpm
